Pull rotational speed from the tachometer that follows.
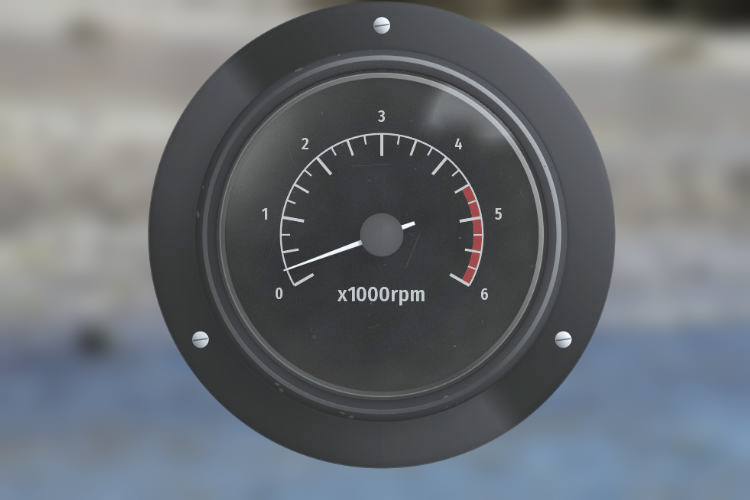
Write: 250 rpm
